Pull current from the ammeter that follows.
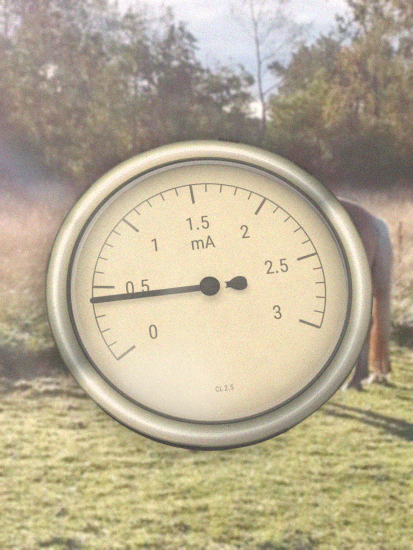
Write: 0.4 mA
